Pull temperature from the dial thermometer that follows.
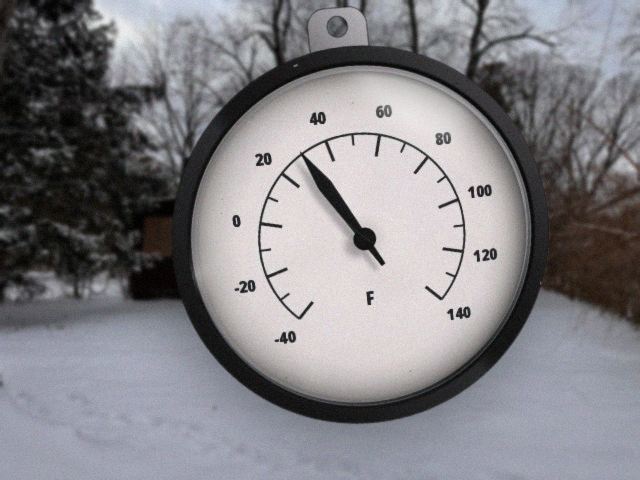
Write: 30 °F
